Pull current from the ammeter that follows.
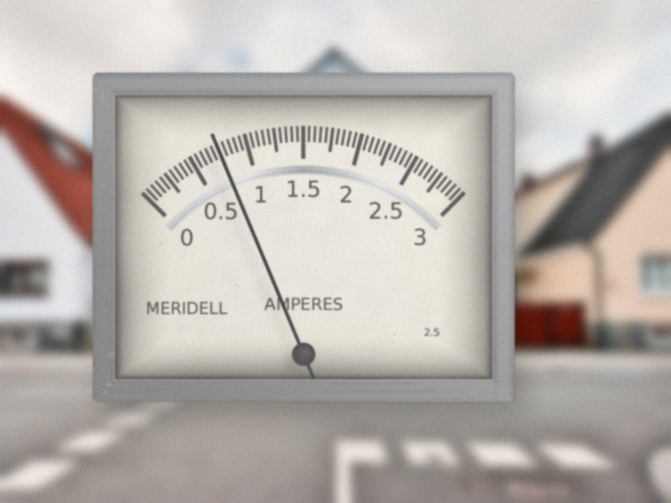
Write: 0.75 A
